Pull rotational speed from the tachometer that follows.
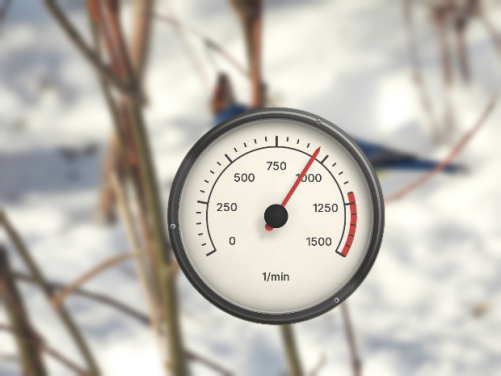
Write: 950 rpm
